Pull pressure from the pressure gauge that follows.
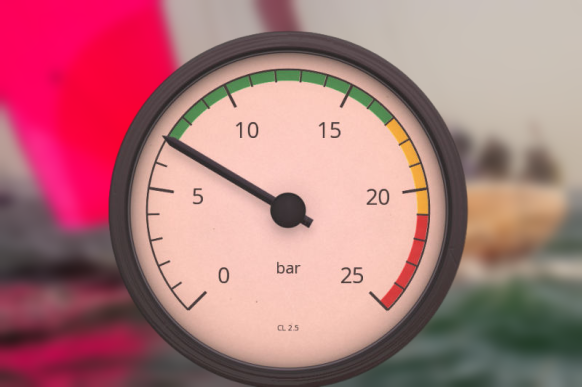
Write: 7 bar
